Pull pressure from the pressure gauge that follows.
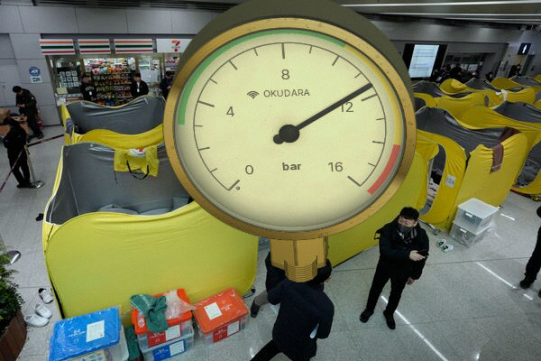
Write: 11.5 bar
